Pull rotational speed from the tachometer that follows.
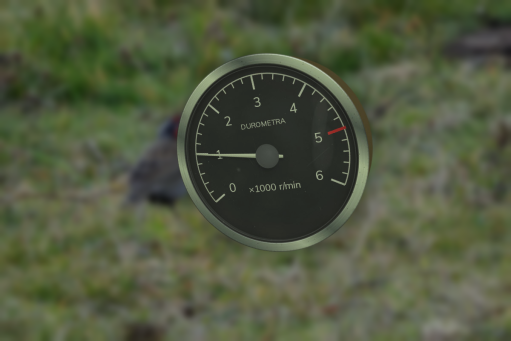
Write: 1000 rpm
